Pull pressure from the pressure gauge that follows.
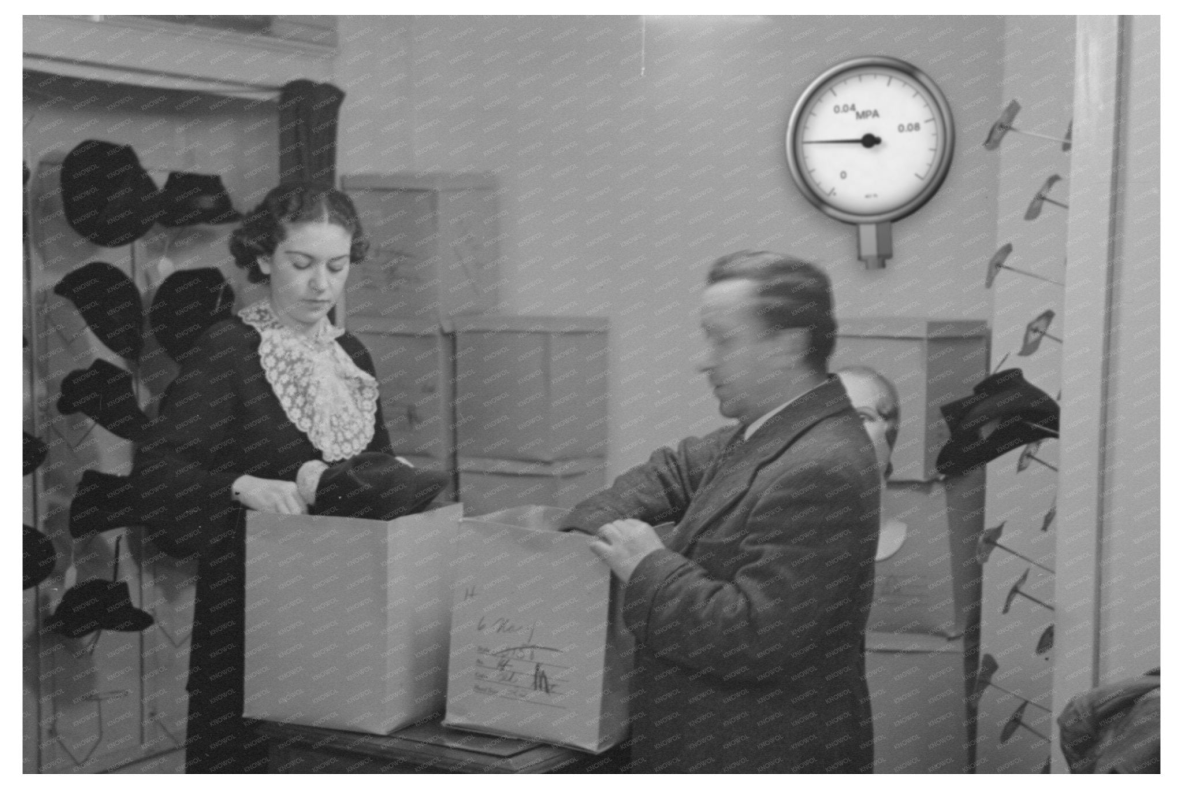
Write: 0.02 MPa
